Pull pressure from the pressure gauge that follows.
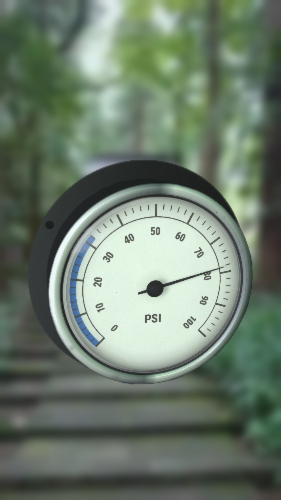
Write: 78 psi
